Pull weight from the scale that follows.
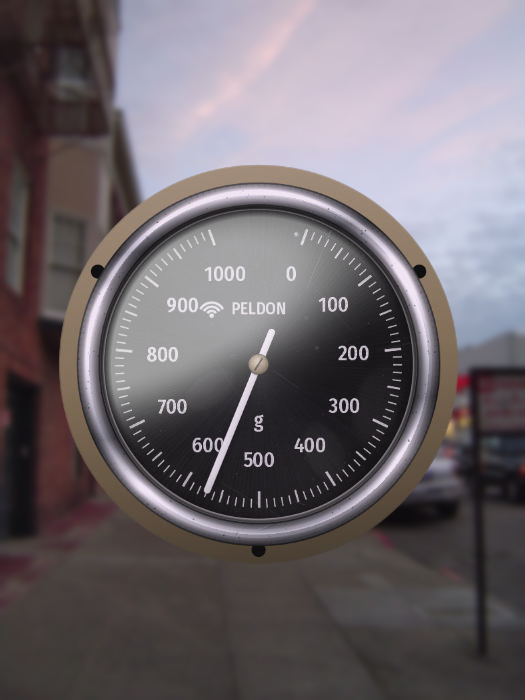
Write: 570 g
